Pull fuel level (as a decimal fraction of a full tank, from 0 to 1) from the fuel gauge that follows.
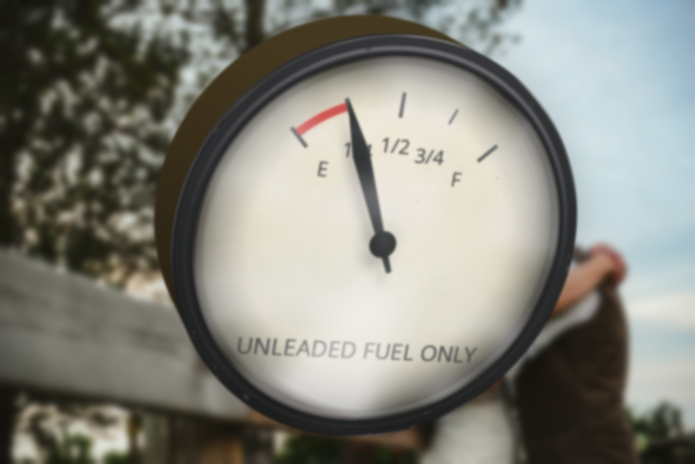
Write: 0.25
